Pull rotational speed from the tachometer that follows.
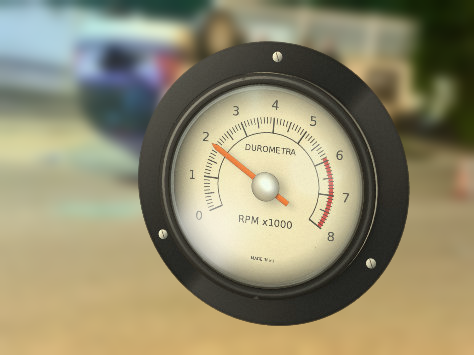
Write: 2000 rpm
